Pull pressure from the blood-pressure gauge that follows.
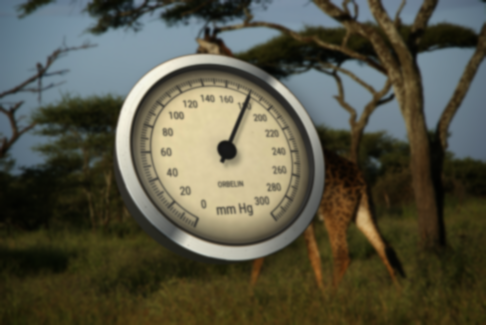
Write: 180 mmHg
